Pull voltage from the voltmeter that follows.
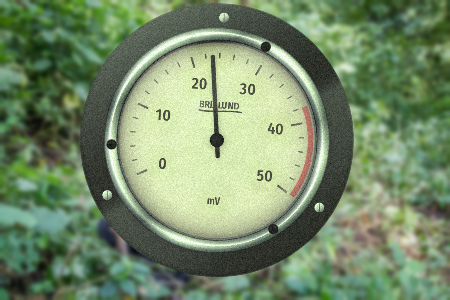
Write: 23 mV
